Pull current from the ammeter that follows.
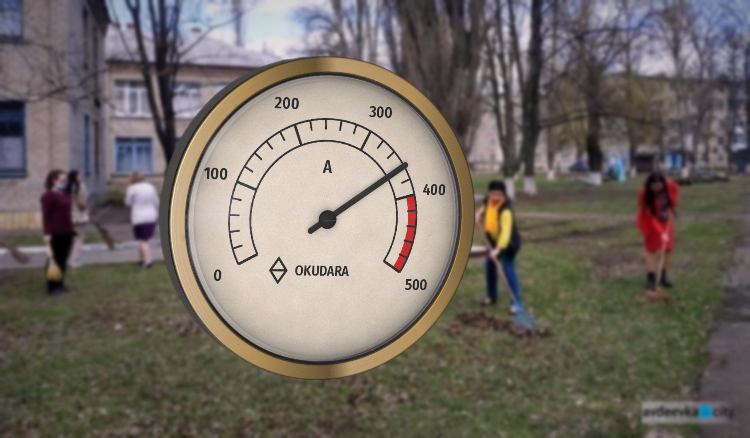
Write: 360 A
